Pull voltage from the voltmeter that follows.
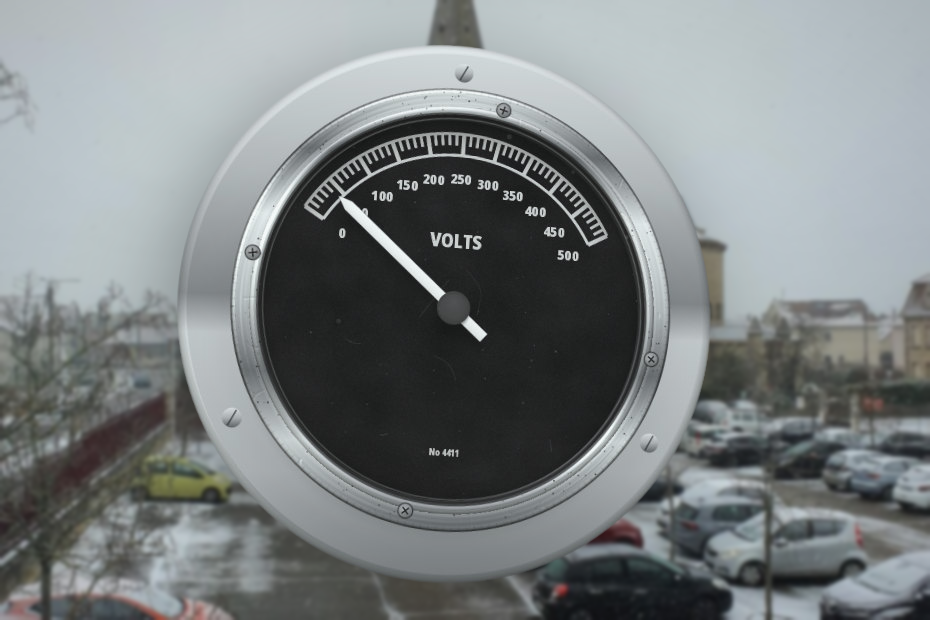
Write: 40 V
